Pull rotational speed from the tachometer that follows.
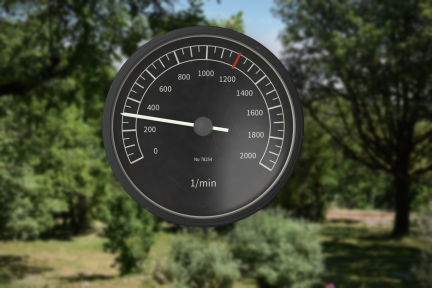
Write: 300 rpm
